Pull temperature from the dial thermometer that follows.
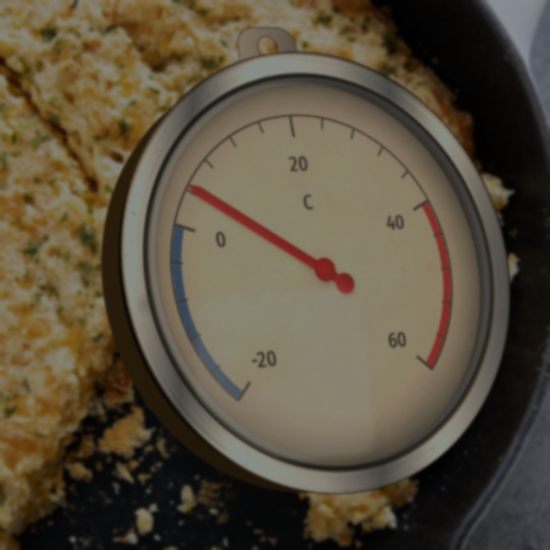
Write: 4 °C
